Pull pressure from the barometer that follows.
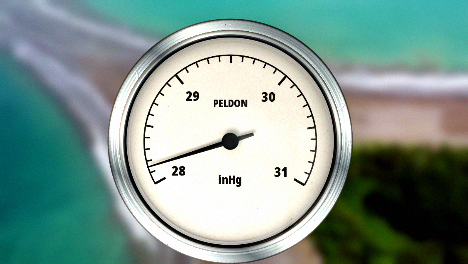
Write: 28.15 inHg
